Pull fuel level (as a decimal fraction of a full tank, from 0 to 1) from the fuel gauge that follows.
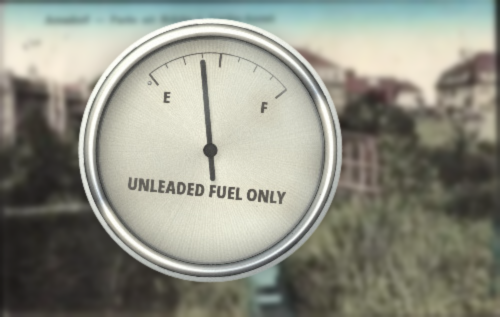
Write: 0.375
